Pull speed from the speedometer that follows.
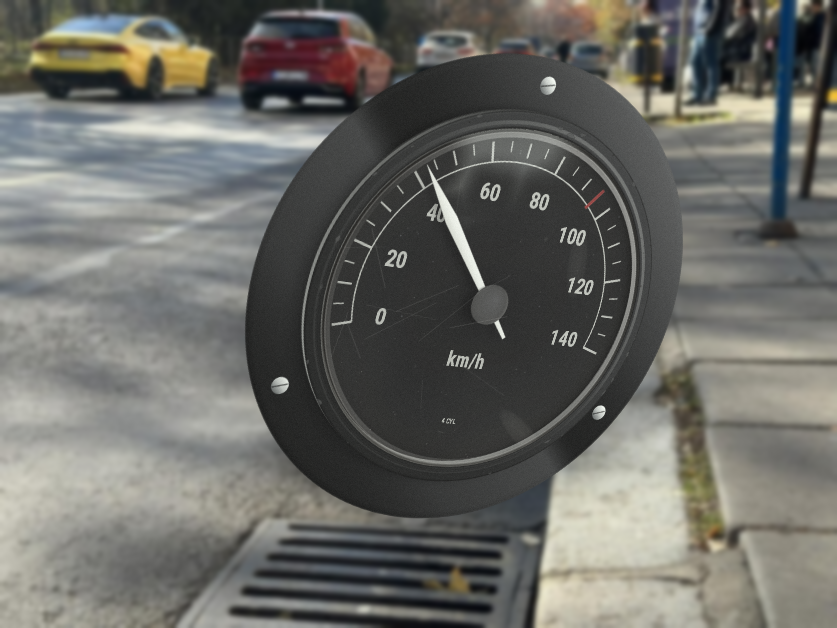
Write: 42.5 km/h
